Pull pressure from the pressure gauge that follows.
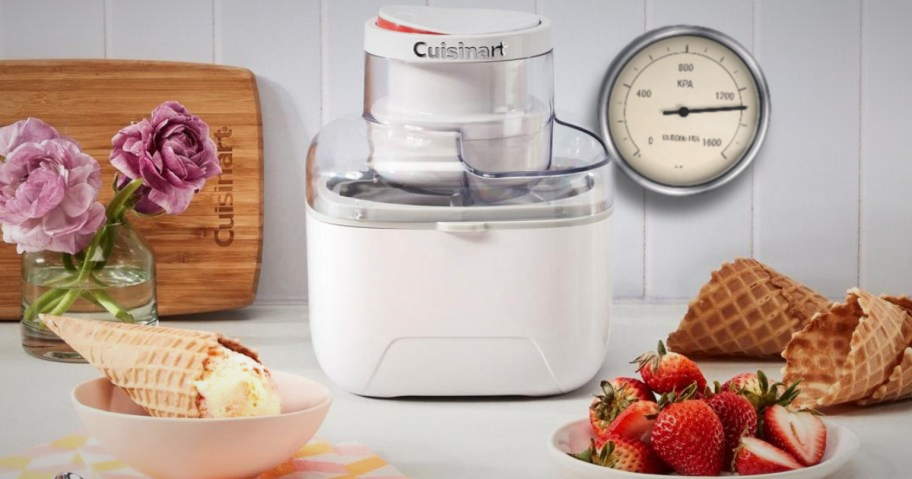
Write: 1300 kPa
